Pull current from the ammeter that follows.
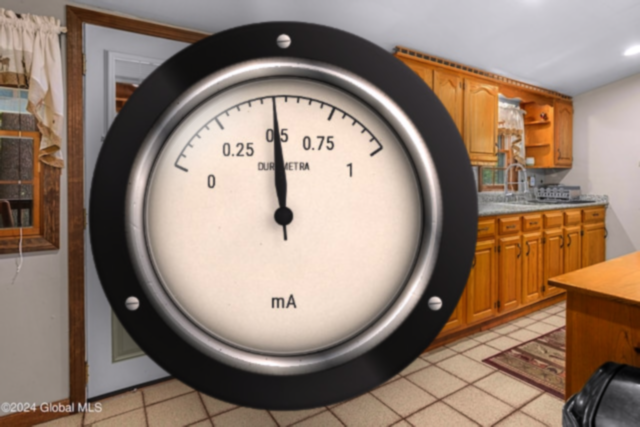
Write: 0.5 mA
